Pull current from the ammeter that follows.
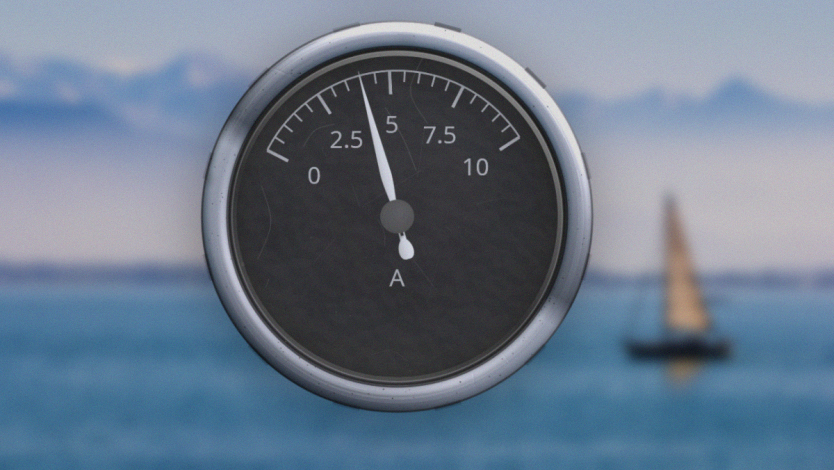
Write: 4 A
